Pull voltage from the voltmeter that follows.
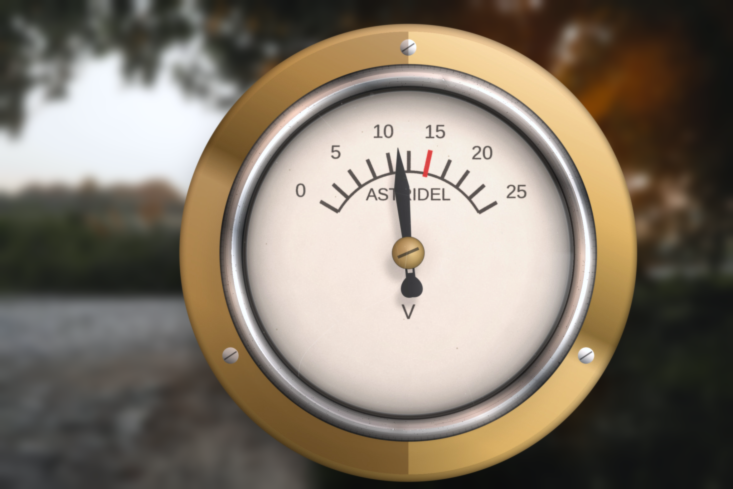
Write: 11.25 V
